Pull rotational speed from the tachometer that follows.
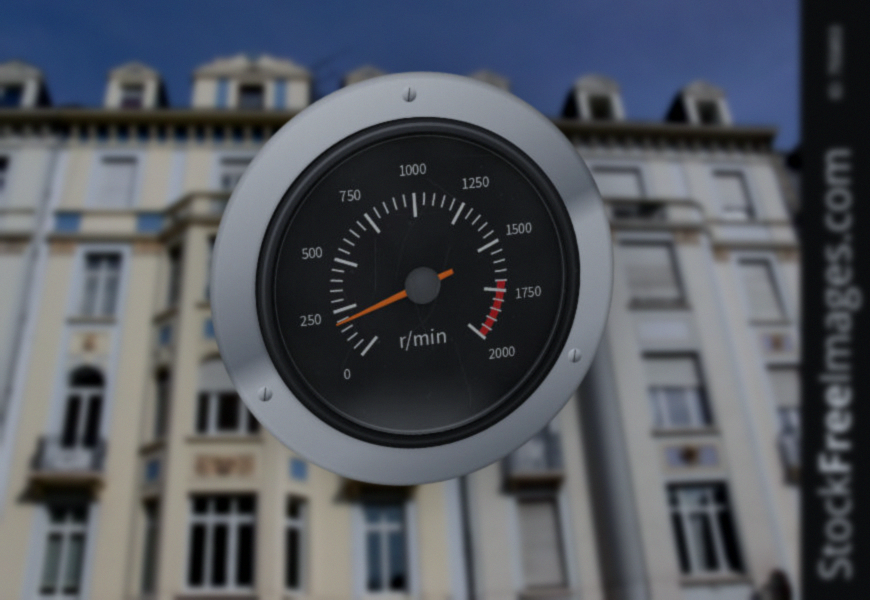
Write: 200 rpm
